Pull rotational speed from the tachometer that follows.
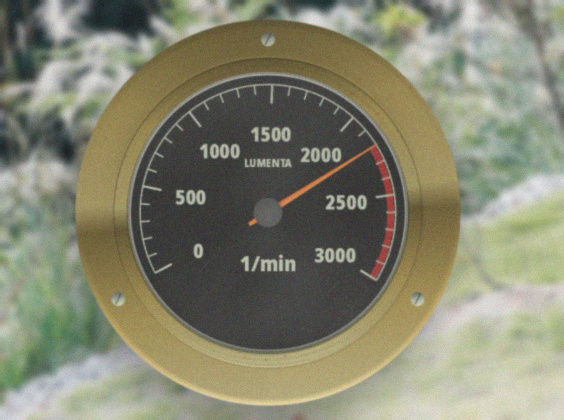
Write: 2200 rpm
